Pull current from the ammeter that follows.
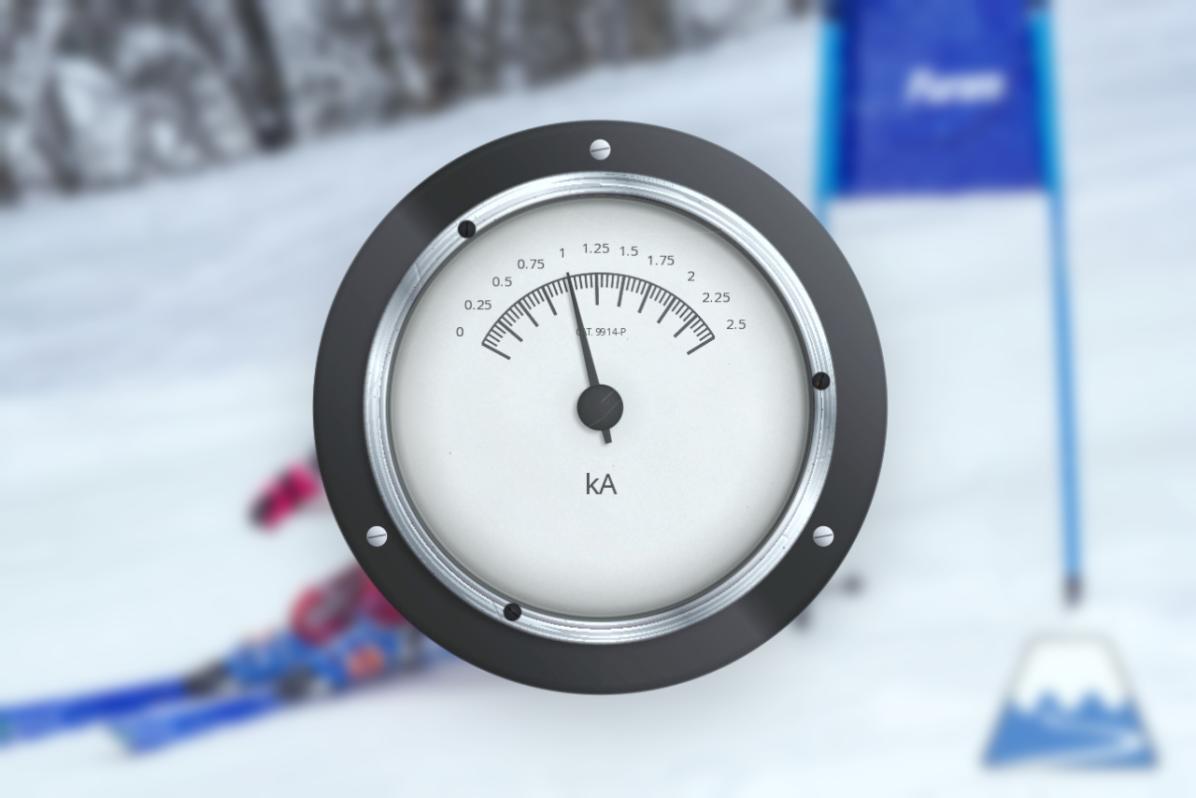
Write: 1 kA
